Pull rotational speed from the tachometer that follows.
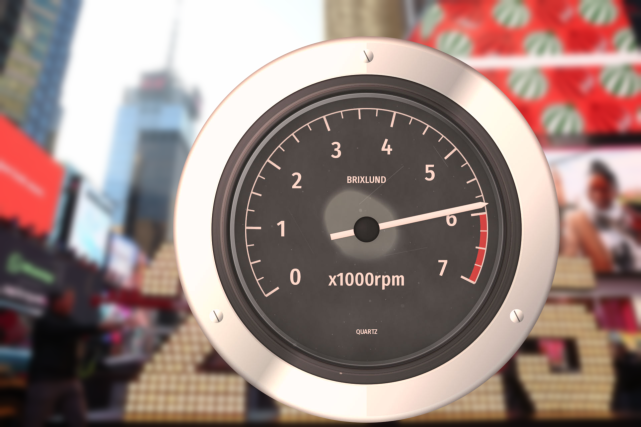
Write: 5875 rpm
